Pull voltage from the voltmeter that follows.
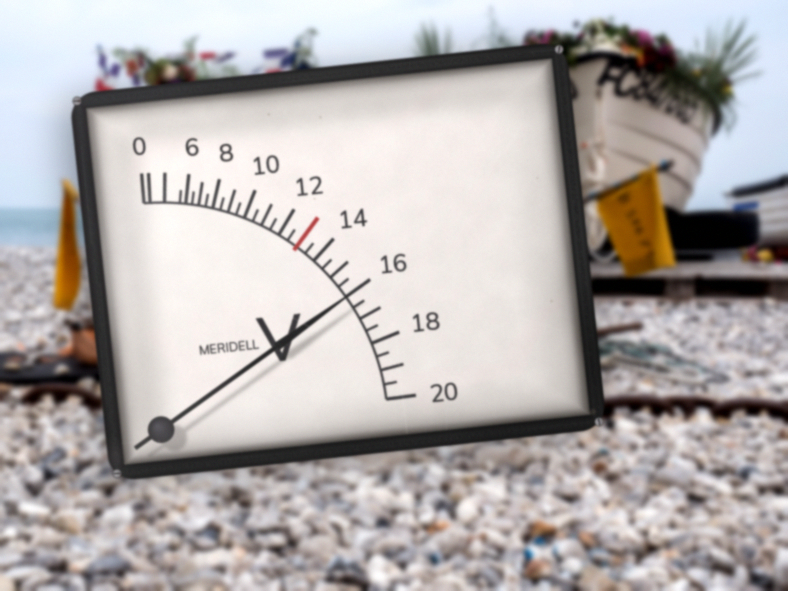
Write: 16 V
